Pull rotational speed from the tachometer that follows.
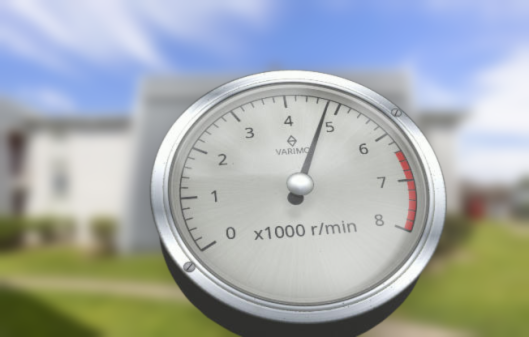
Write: 4800 rpm
